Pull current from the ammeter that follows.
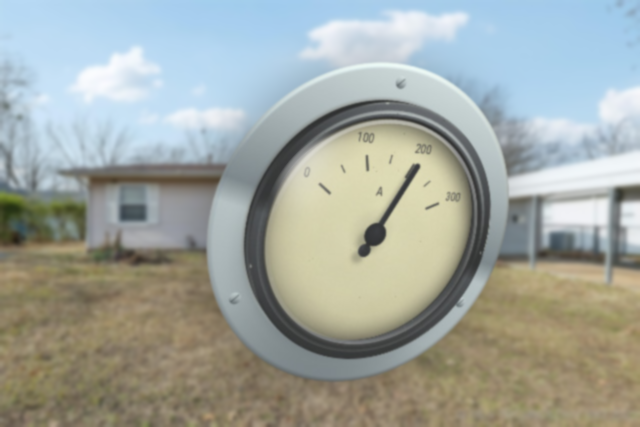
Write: 200 A
